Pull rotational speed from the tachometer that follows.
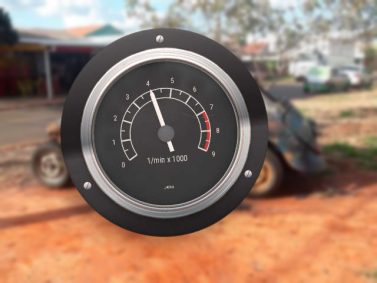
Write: 4000 rpm
